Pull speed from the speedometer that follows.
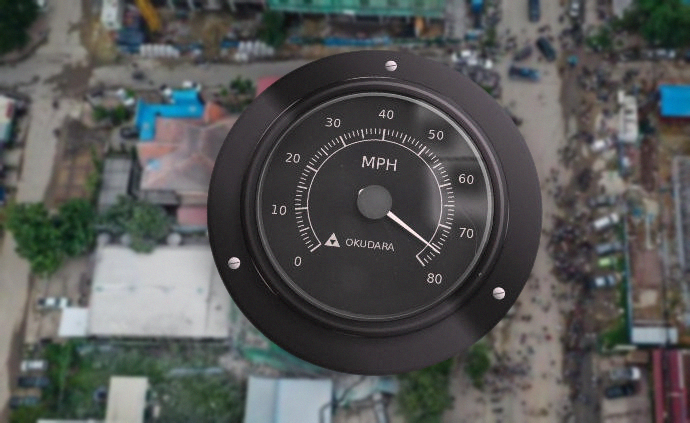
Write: 76 mph
